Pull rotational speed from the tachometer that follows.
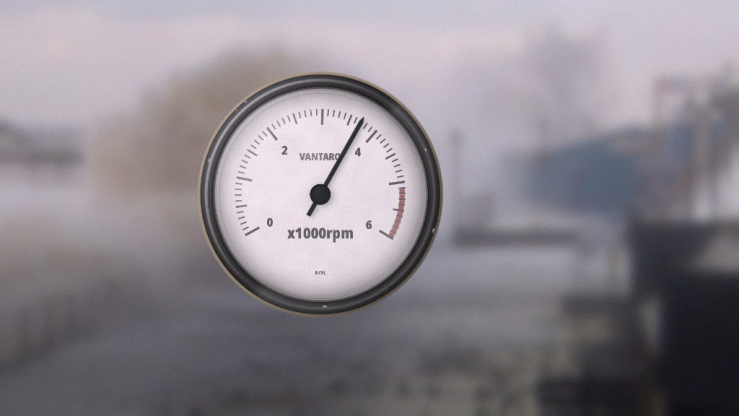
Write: 3700 rpm
